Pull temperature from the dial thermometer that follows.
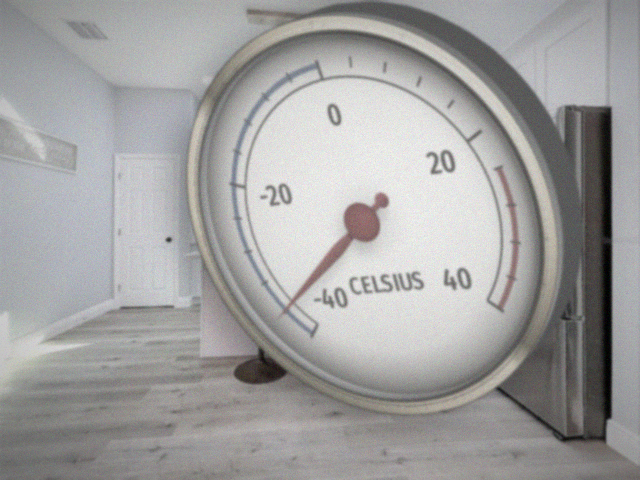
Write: -36 °C
